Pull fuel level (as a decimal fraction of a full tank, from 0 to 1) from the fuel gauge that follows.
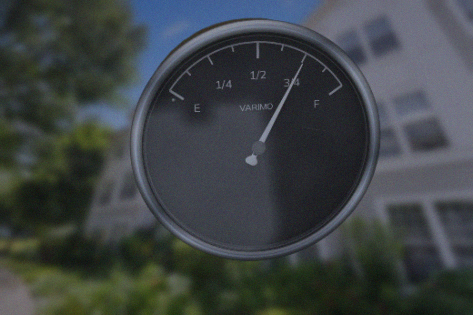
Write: 0.75
